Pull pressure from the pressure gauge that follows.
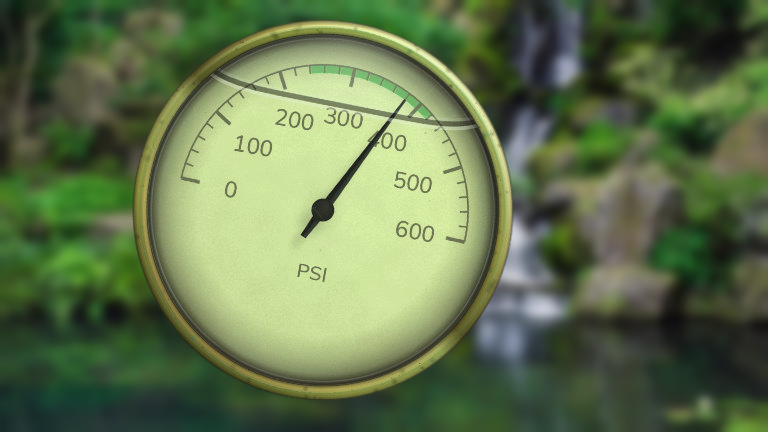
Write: 380 psi
